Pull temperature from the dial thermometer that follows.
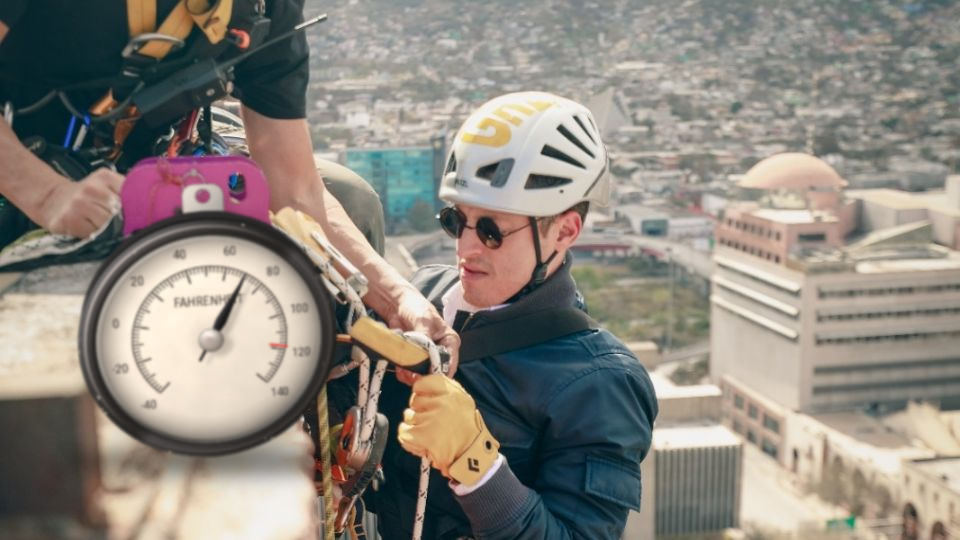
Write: 70 °F
